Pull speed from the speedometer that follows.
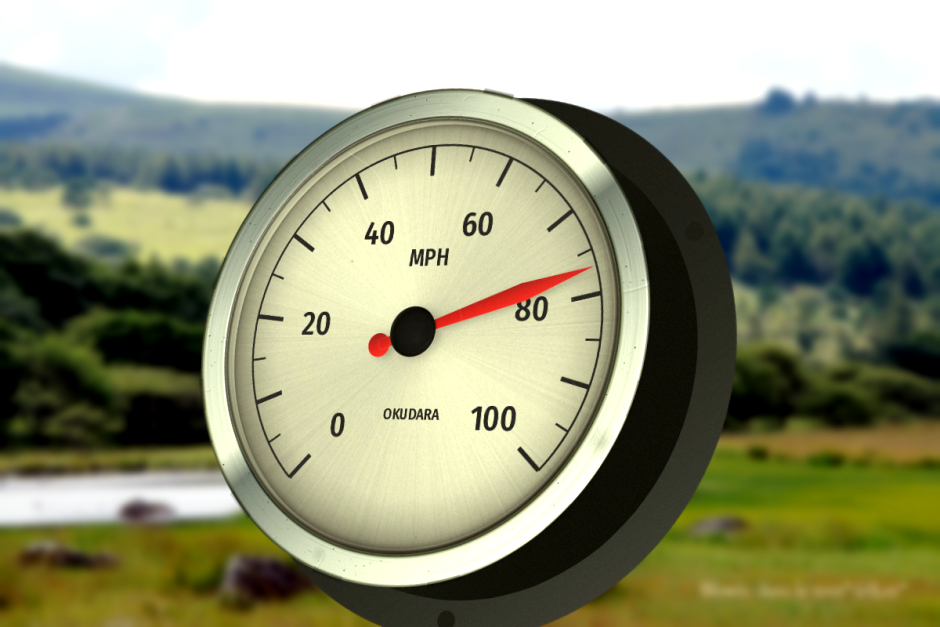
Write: 77.5 mph
